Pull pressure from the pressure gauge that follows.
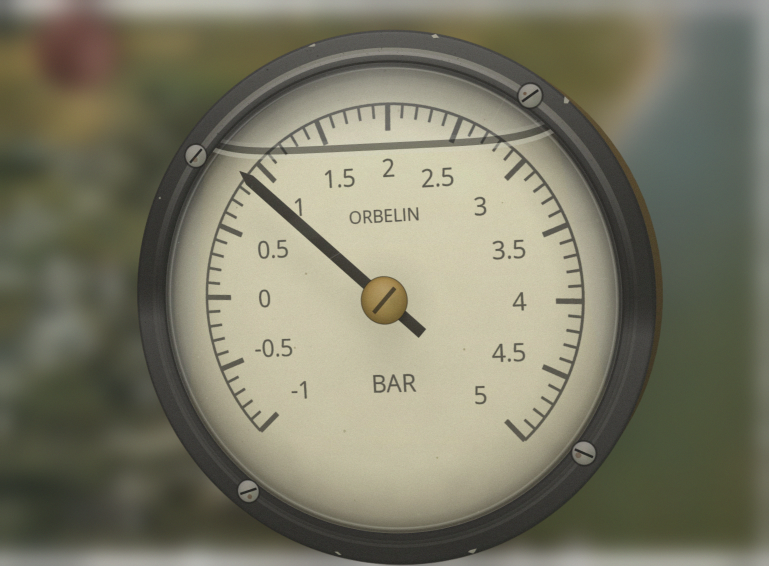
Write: 0.9 bar
